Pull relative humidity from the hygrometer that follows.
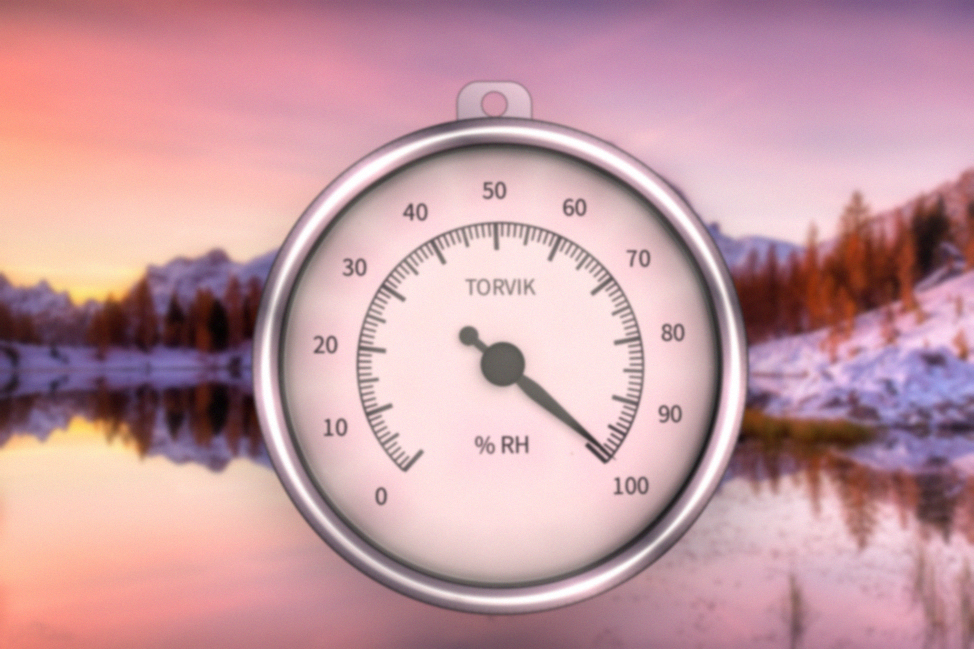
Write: 99 %
